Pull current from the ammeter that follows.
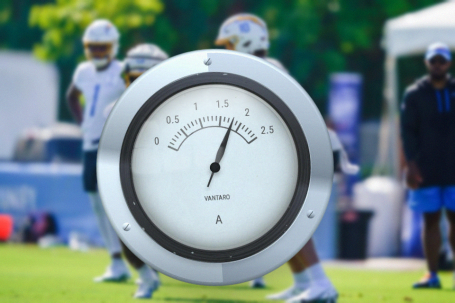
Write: 1.8 A
